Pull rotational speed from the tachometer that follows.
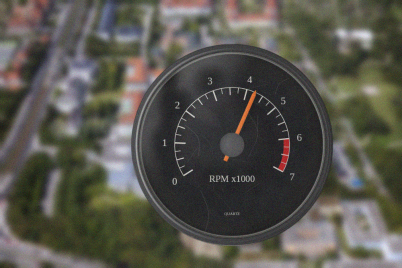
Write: 4250 rpm
